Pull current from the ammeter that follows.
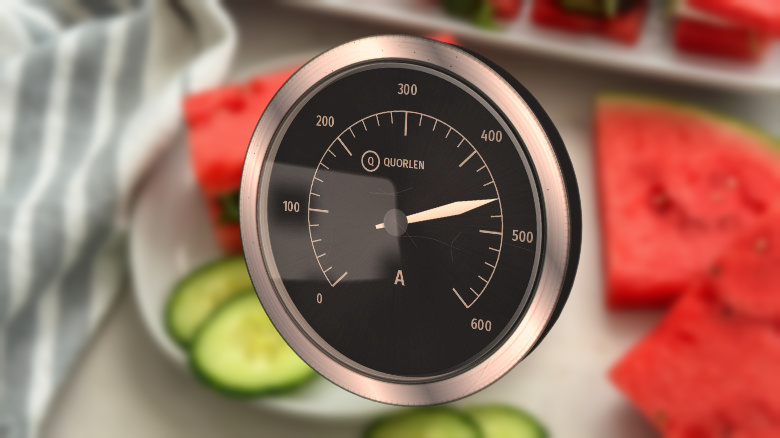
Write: 460 A
